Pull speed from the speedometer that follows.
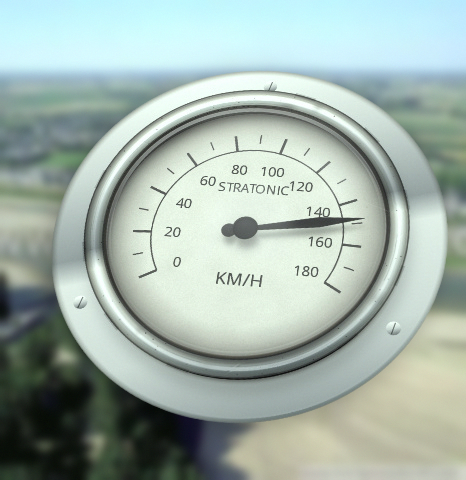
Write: 150 km/h
